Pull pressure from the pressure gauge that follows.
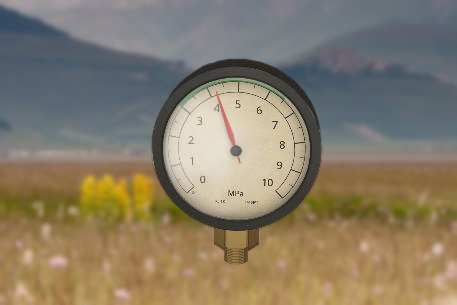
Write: 4.25 MPa
